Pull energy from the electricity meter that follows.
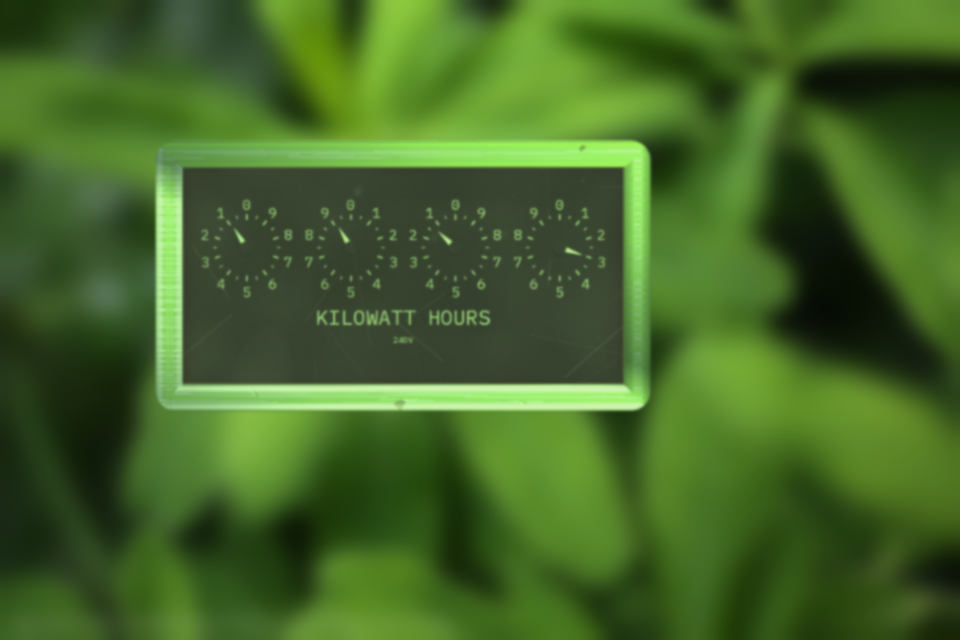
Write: 913 kWh
